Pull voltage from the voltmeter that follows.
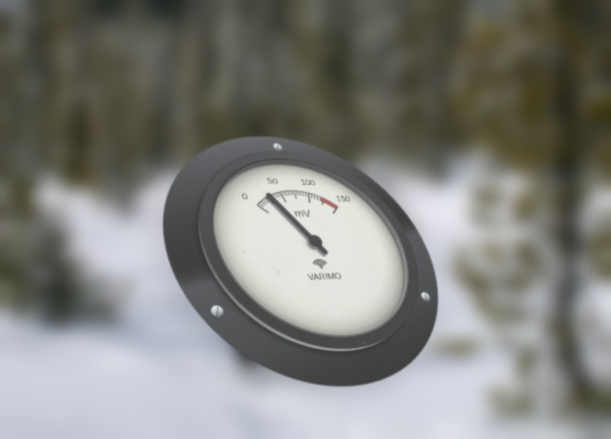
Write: 25 mV
